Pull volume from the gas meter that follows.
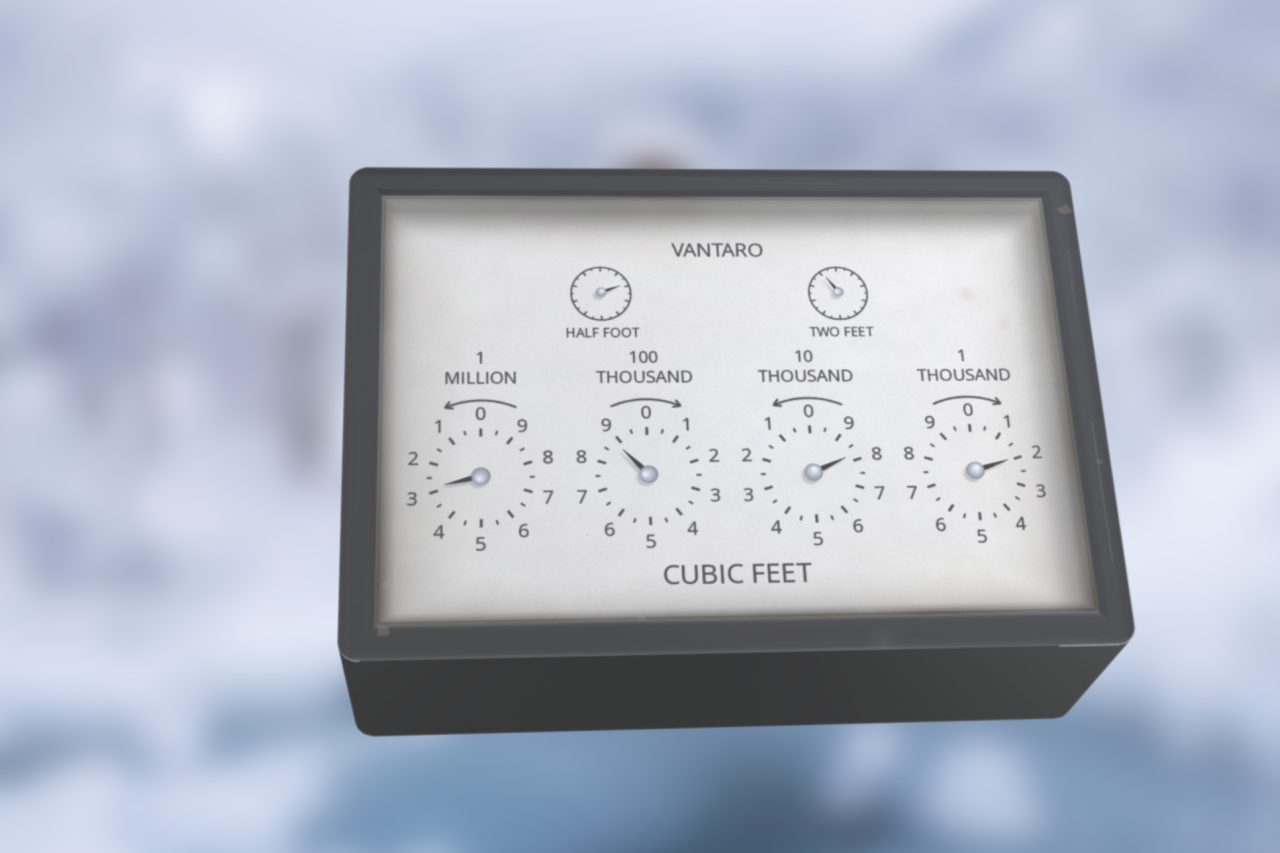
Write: 288200 ft³
